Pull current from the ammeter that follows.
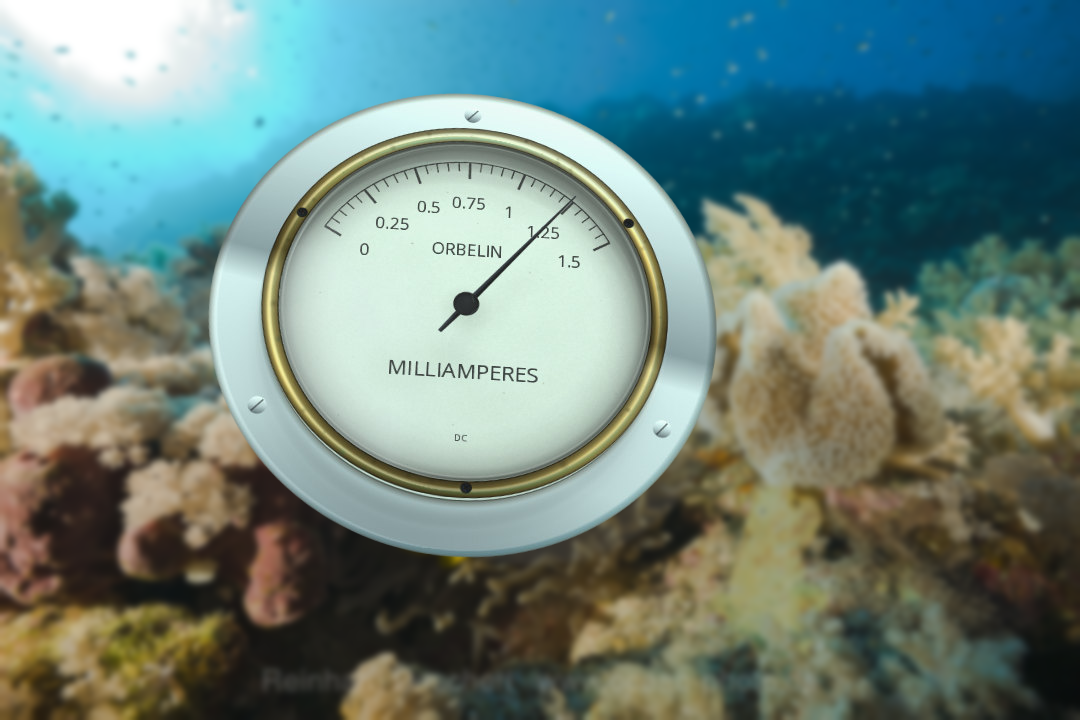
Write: 1.25 mA
